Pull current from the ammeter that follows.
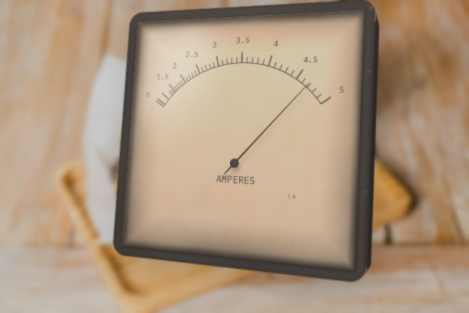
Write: 4.7 A
